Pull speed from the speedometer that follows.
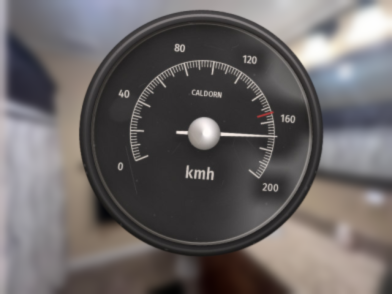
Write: 170 km/h
